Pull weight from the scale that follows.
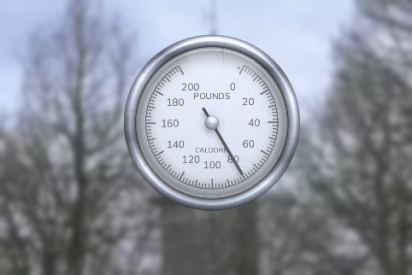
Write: 80 lb
